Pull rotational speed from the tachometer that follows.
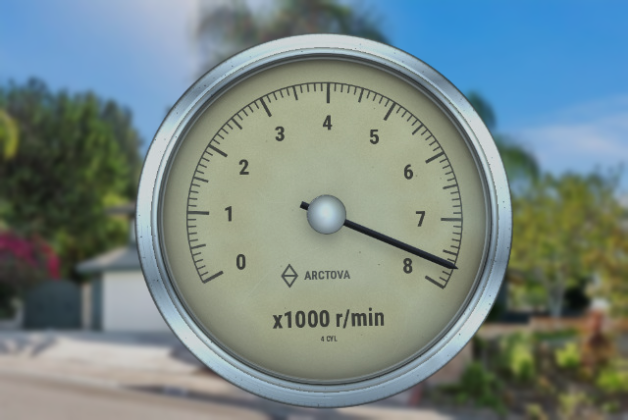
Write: 7700 rpm
